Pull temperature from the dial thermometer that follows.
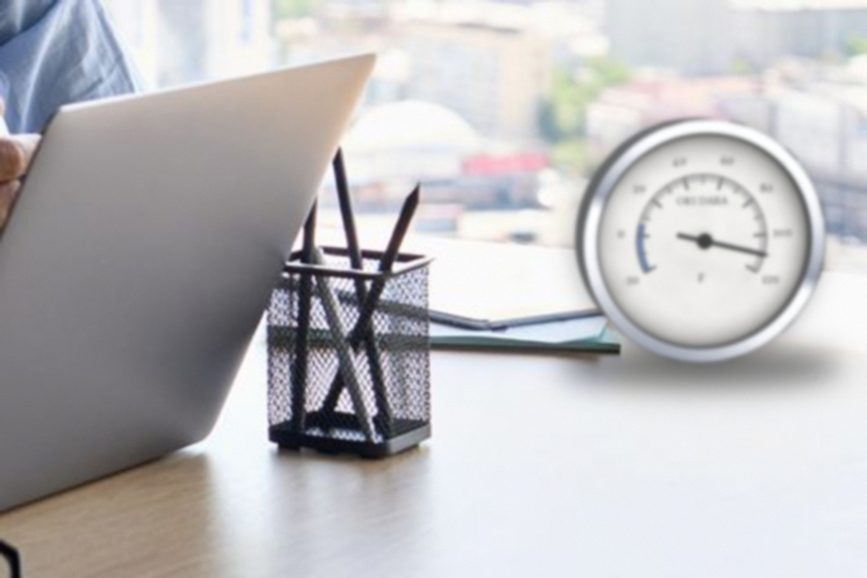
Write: 110 °F
